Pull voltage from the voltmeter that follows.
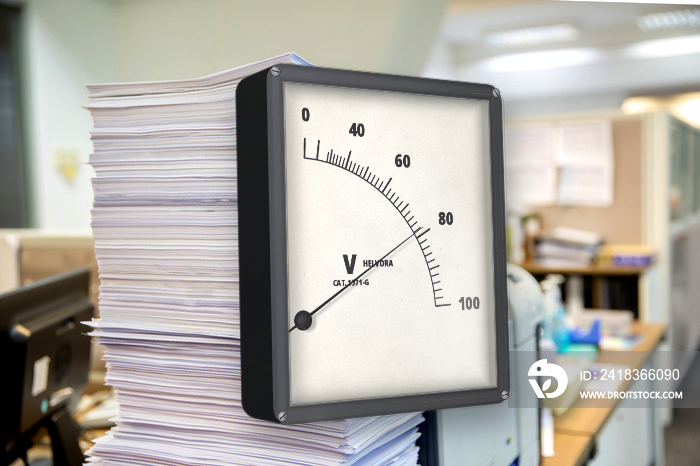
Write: 78 V
